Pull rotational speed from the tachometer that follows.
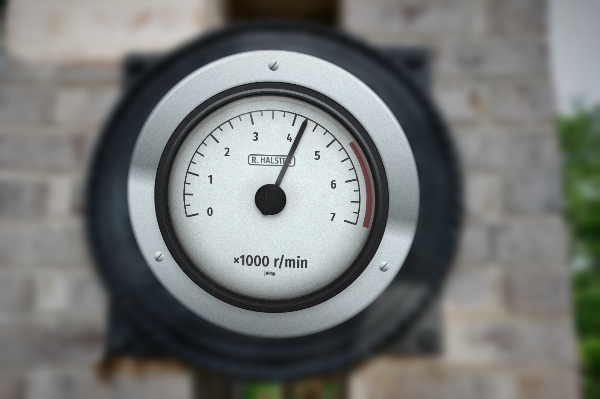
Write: 4250 rpm
